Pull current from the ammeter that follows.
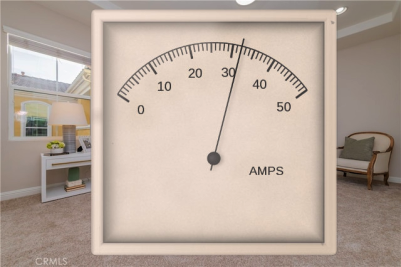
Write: 32 A
